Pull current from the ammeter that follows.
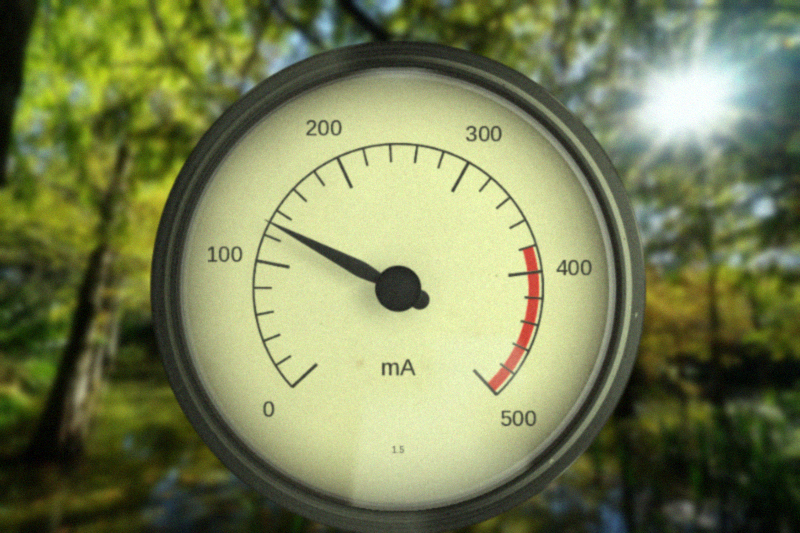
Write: 130 mA
